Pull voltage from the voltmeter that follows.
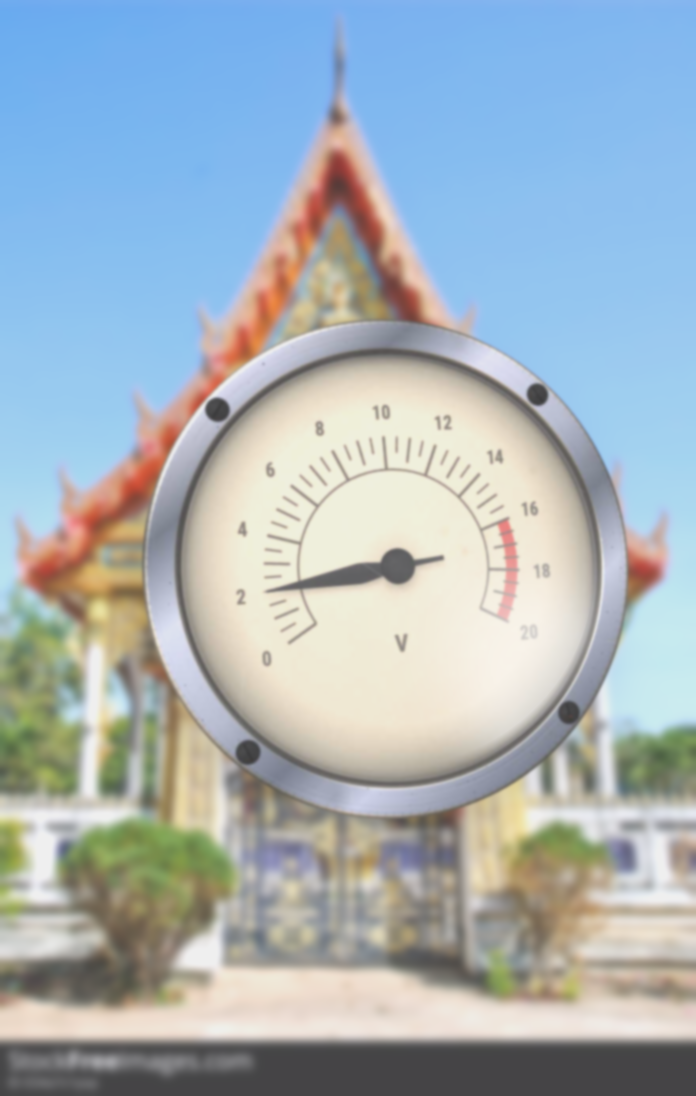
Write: 2 V
